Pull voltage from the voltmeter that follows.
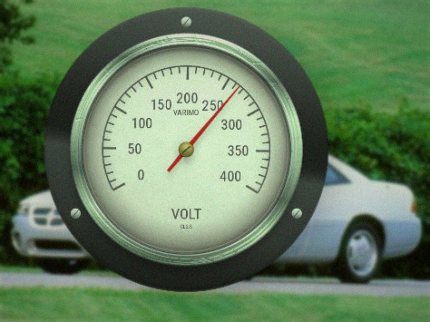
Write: 265 V
